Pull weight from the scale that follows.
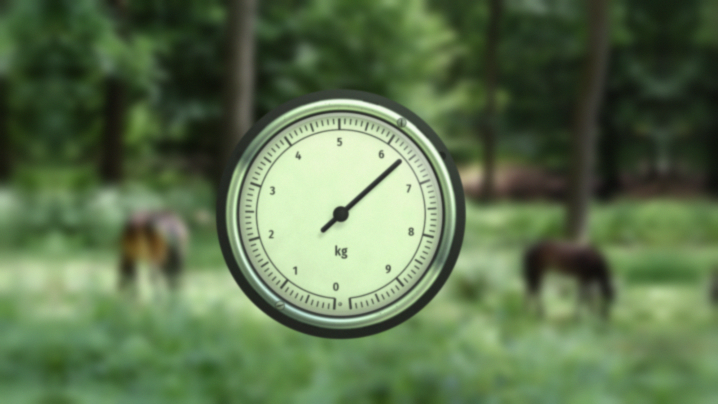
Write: 6.4 kg
